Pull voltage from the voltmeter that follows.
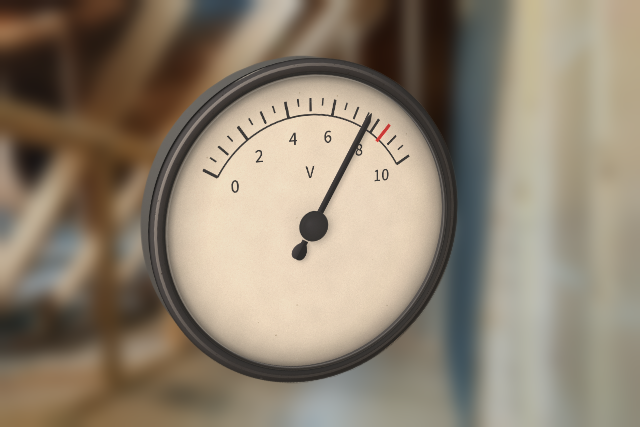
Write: 7.5 V
